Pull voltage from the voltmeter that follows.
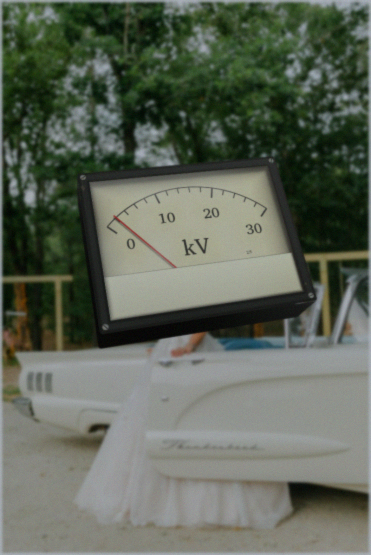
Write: 2 kV
